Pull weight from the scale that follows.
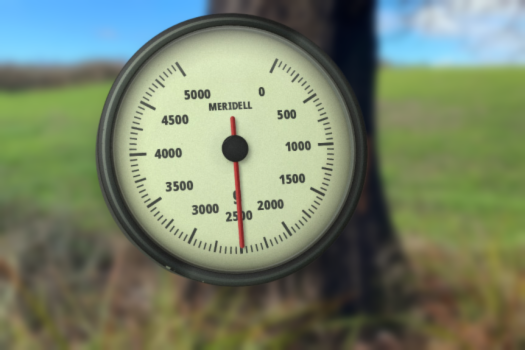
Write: 2500 g
